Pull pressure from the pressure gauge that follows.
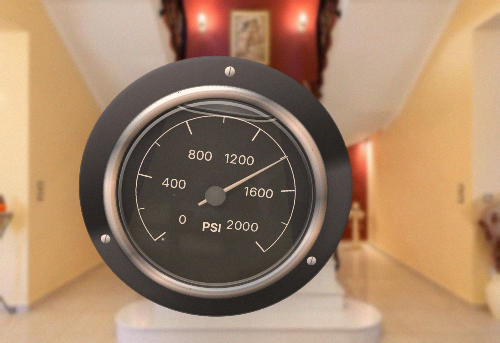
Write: 1400 psi
